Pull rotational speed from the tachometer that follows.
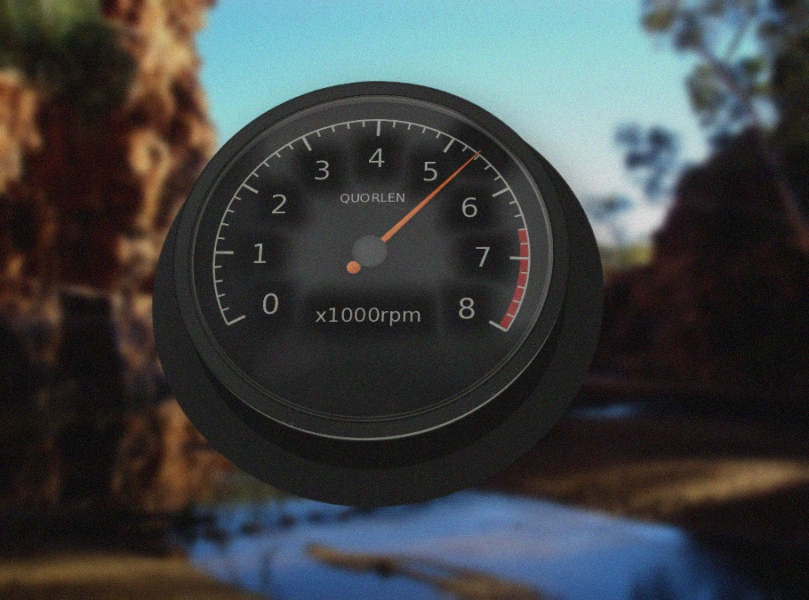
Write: 5400 rpm
